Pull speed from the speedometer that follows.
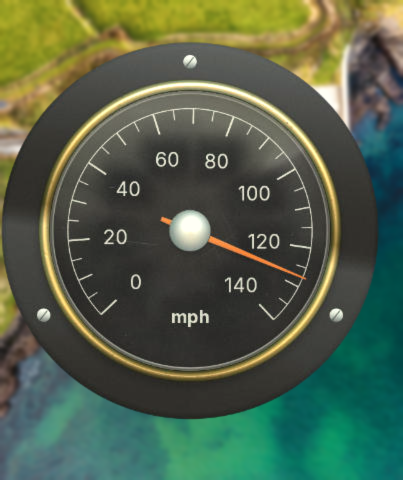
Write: 127.5 mph
